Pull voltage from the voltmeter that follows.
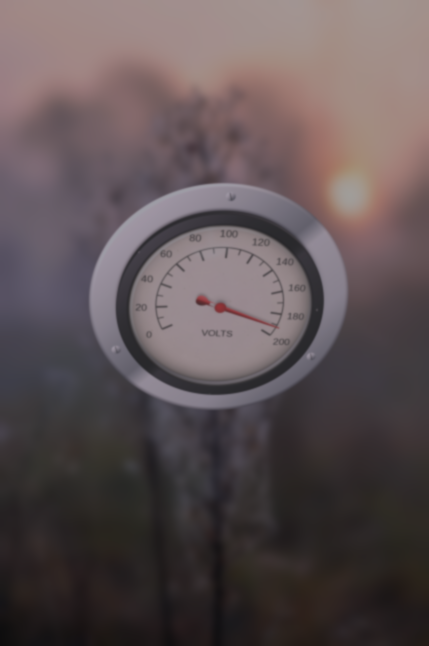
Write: 190 V
